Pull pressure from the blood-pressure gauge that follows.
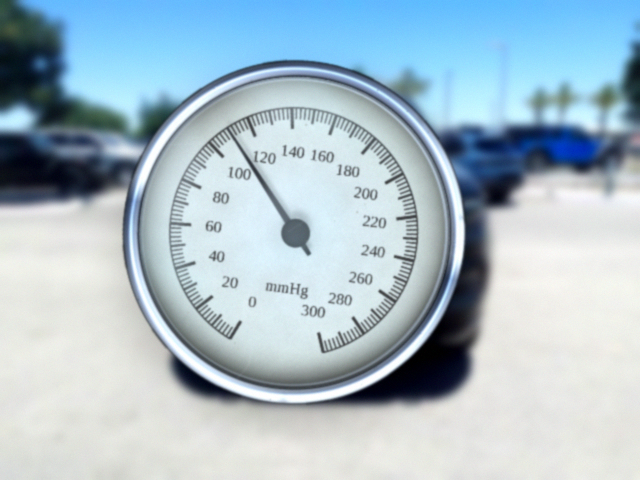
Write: 110 mmHg
